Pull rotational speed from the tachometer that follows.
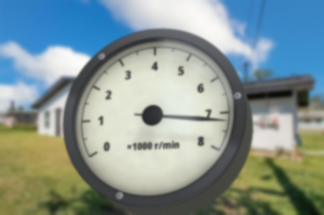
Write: 7250 rpm
